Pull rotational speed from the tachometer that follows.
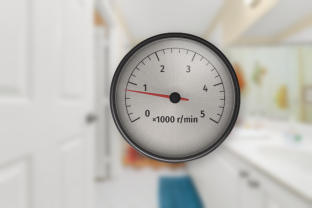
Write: 800 rpm
